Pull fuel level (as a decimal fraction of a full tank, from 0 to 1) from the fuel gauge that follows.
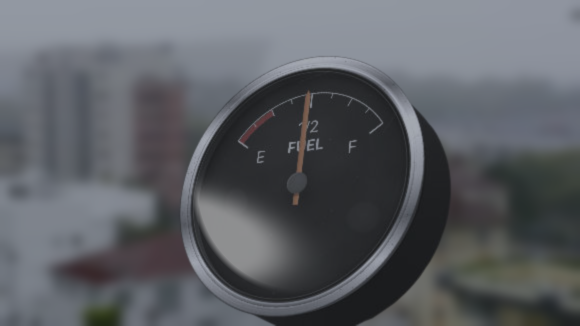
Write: 0.5
